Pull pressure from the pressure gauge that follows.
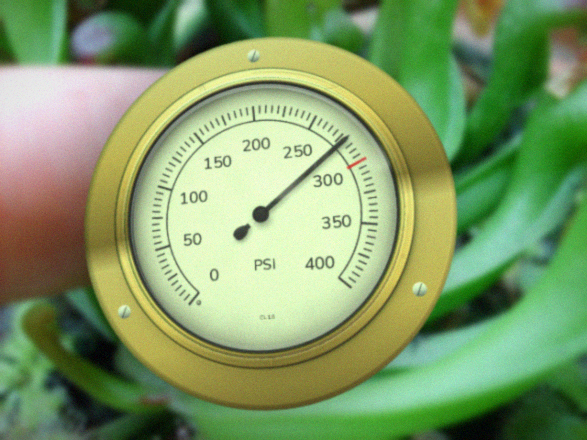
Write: 280 psi
